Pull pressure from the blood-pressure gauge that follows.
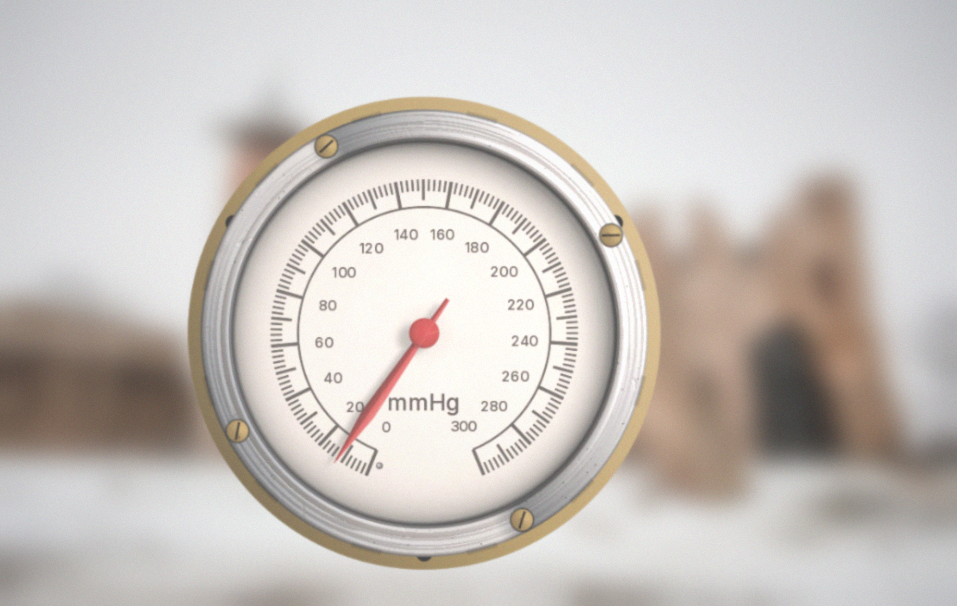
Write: 12 mmHg
